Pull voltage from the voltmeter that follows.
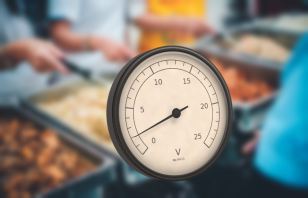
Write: 2 V
